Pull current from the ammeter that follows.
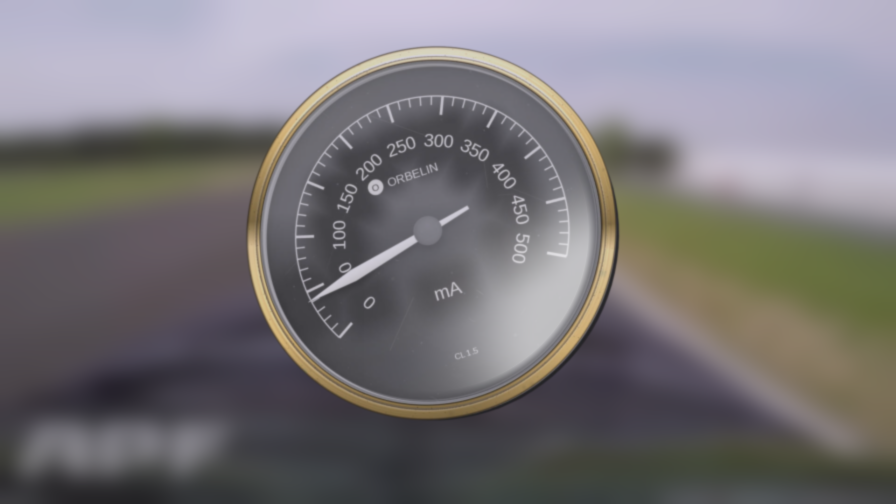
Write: 40 mA
